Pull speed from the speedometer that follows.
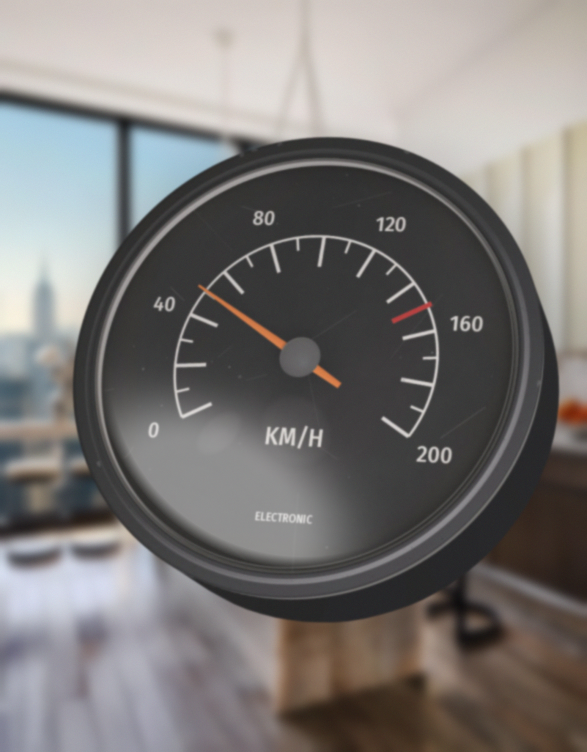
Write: 50 km/h
